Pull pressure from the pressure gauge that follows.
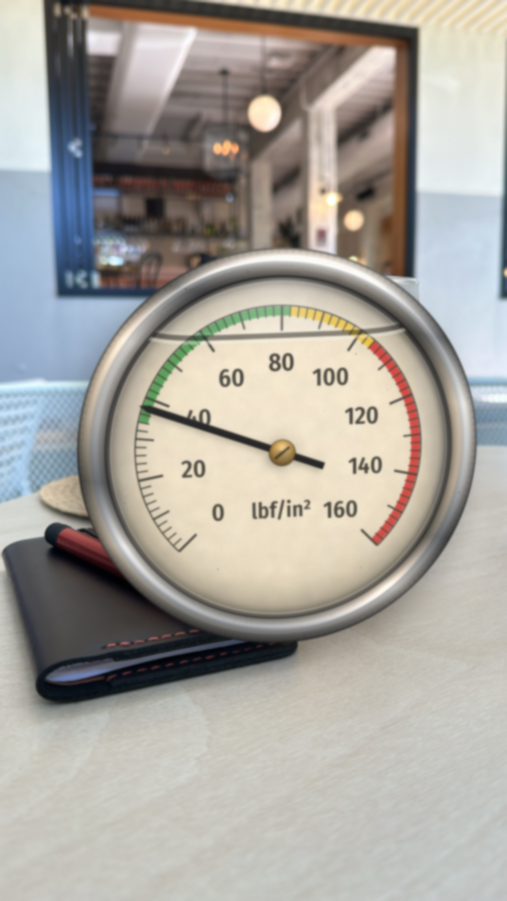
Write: 38 psi
